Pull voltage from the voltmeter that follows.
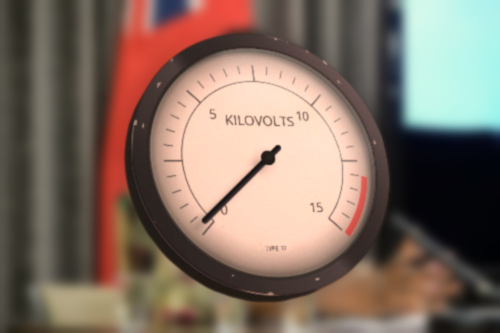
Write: 0.25 kV
